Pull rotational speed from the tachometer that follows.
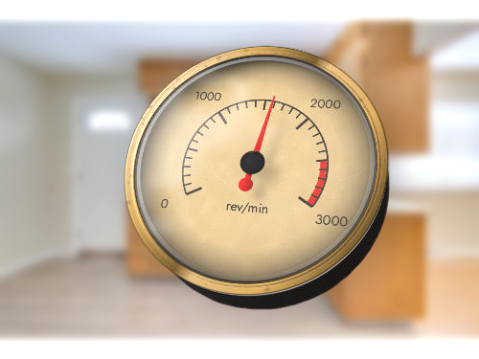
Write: 1600 rpm
